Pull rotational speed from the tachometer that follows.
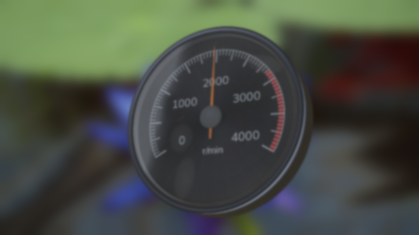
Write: 2000 rpm
